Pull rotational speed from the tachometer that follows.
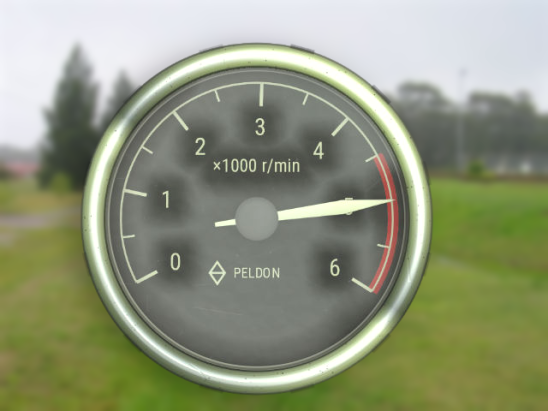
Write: 5000 rpm
